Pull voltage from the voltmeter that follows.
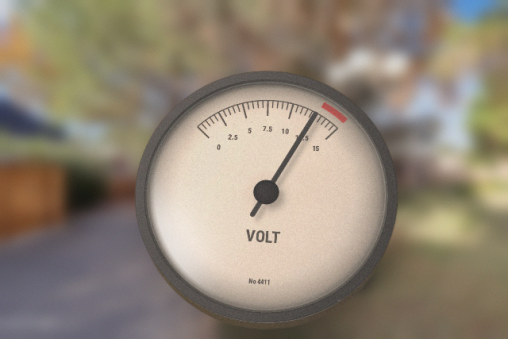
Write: 12.5 V
